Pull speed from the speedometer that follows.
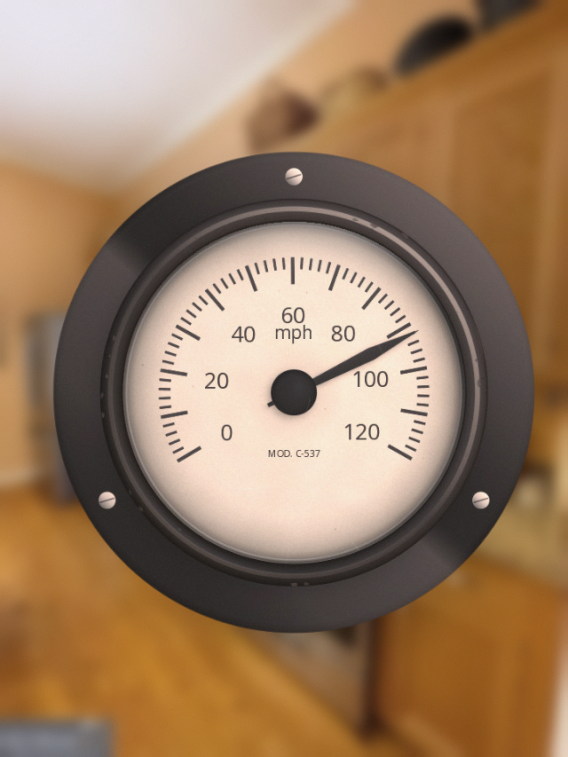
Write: 92 mph
